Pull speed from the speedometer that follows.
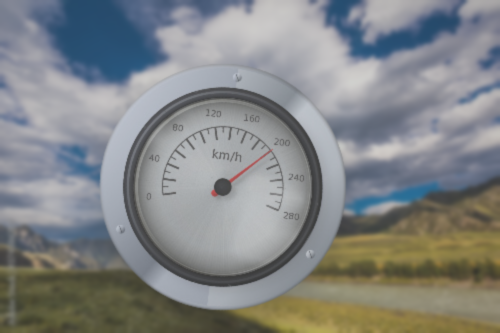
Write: 200 km/h
